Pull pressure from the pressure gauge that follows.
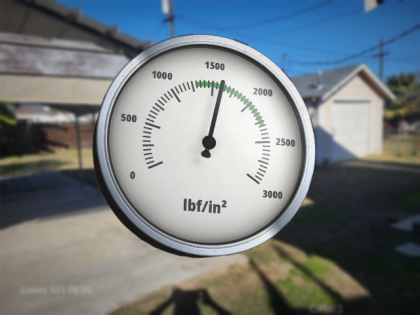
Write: 1600 psi
